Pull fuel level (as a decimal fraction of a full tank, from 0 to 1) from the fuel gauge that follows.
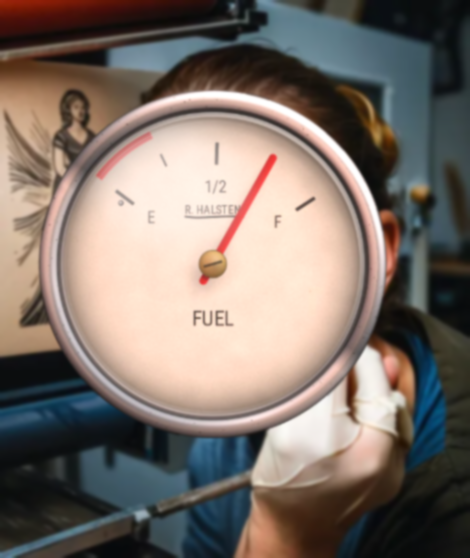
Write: 0.75
